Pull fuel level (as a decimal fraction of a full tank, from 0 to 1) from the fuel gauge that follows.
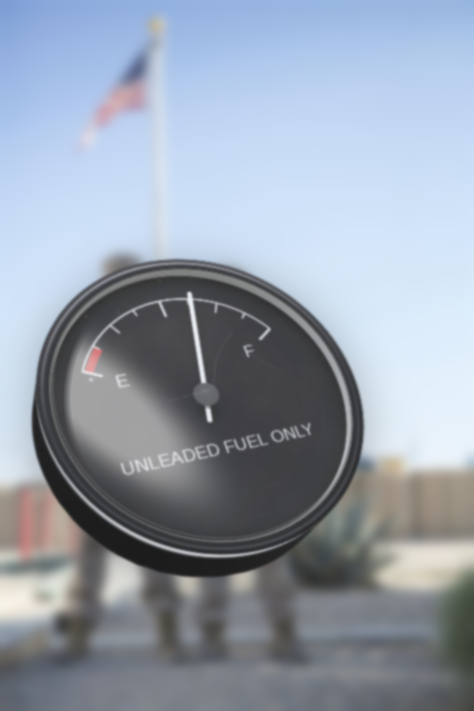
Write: 0.625
